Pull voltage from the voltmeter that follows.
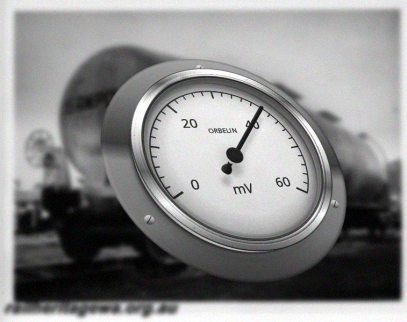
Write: 40 mV
